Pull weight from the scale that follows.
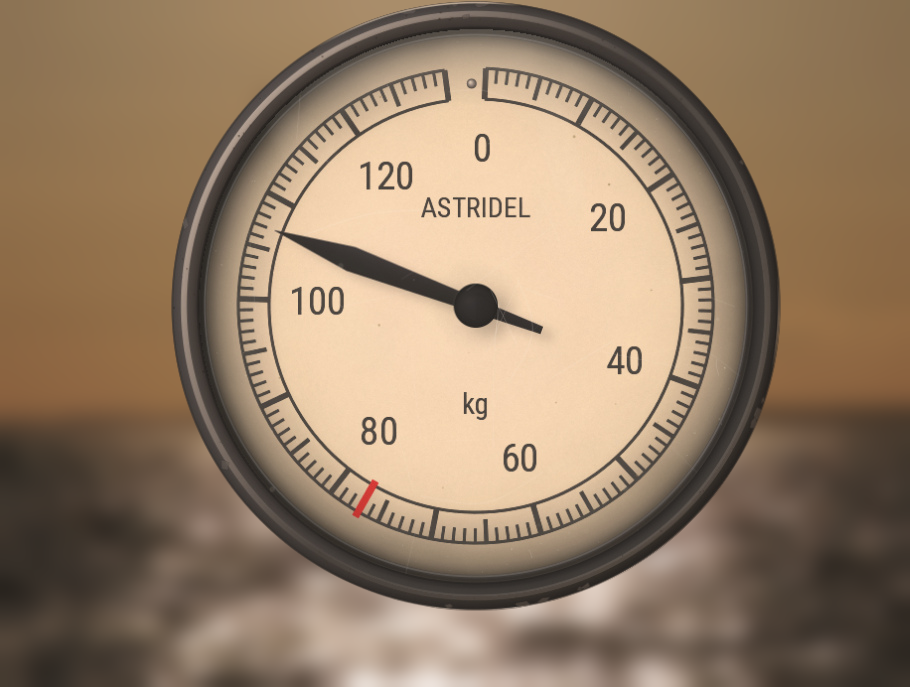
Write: 107 kg
